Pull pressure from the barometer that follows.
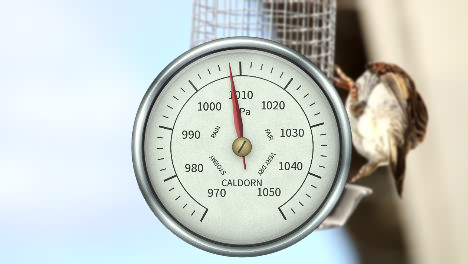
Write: 1008 hPa
